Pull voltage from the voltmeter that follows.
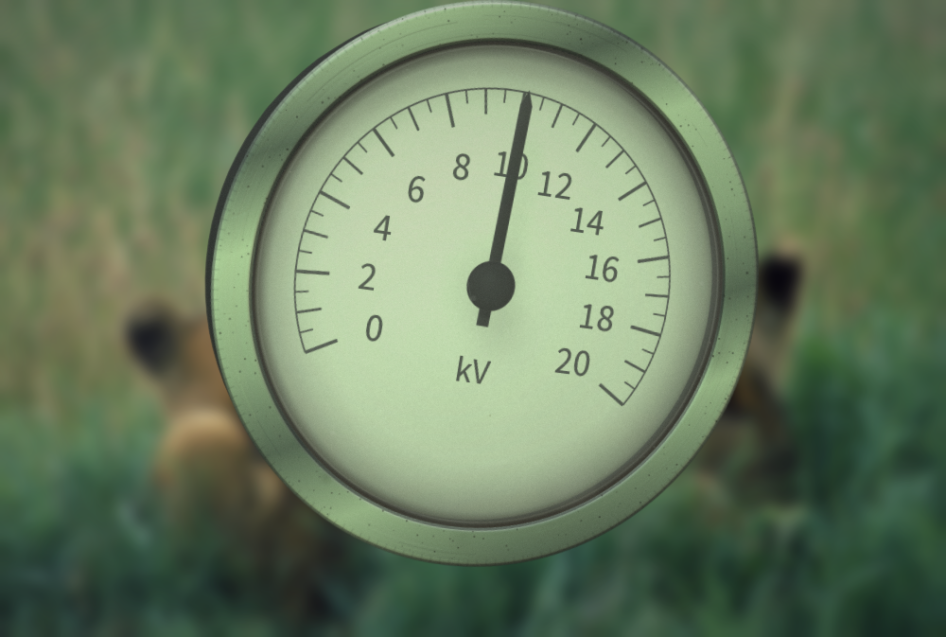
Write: 10 kV
